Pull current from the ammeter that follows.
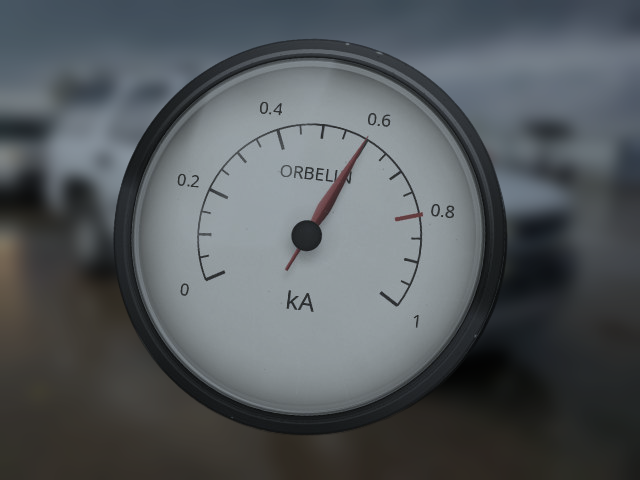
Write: 0.6 kA
